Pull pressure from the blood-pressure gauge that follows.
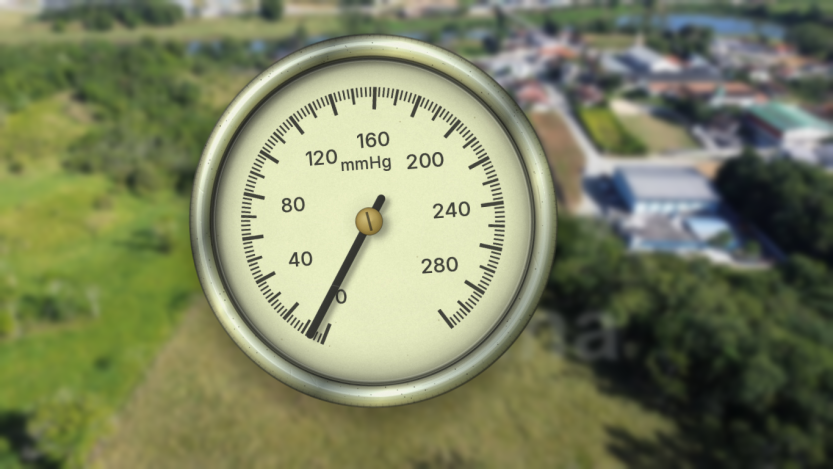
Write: 6 mmHg
